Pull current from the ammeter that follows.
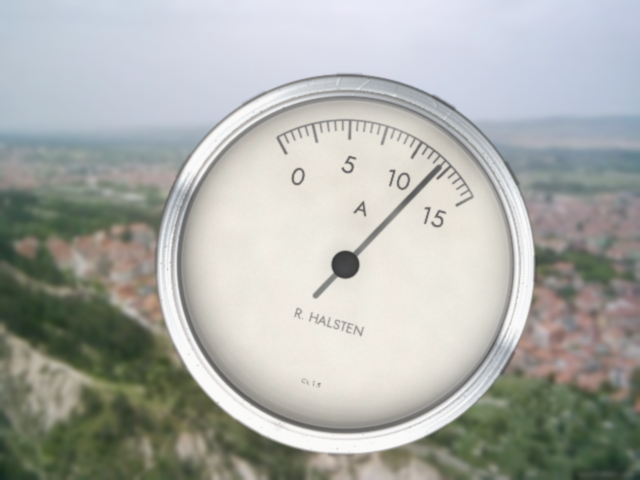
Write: 12 A
